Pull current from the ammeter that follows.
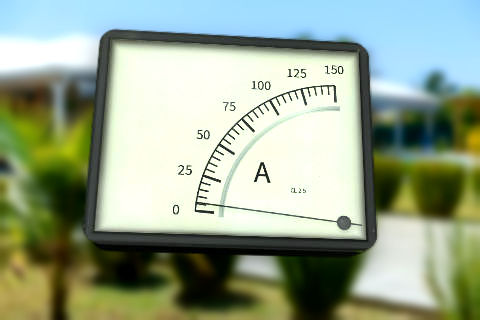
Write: 5 A
